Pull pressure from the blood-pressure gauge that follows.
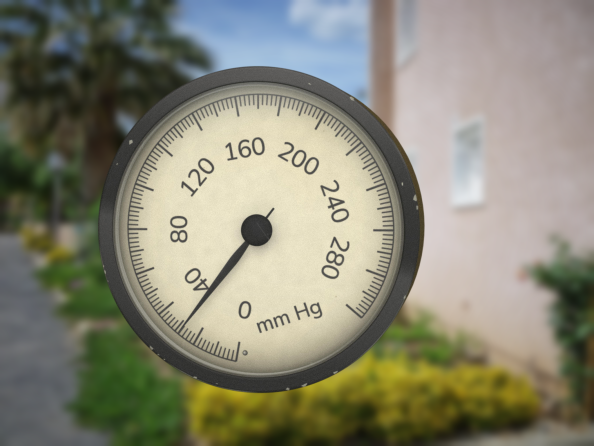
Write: 28 mmHg
